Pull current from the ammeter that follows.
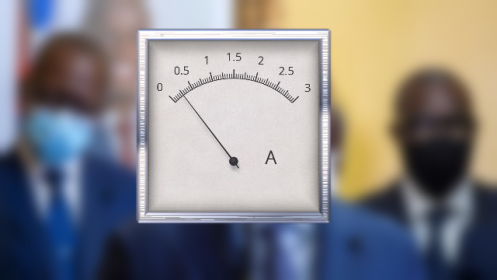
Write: 0.25 A
